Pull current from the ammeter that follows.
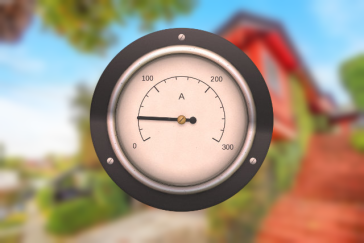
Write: 40 A
